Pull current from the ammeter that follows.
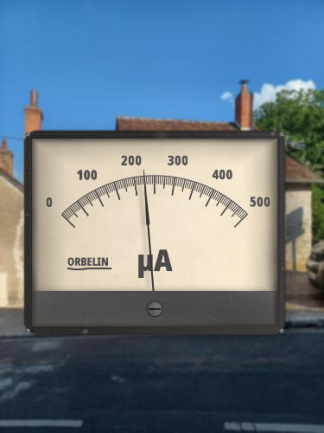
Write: 225 µA
